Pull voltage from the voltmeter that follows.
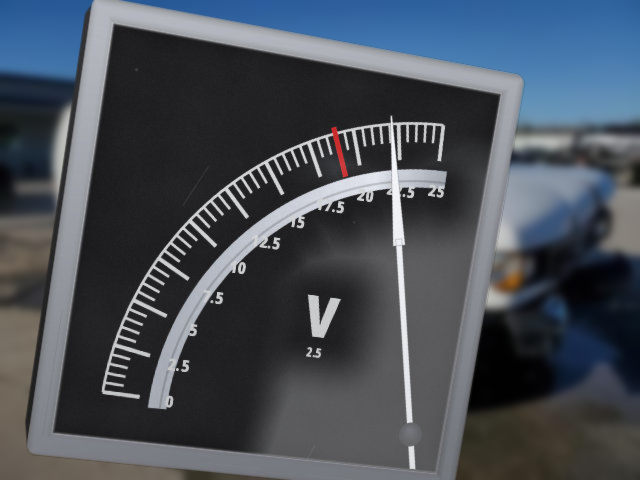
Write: 22 V
